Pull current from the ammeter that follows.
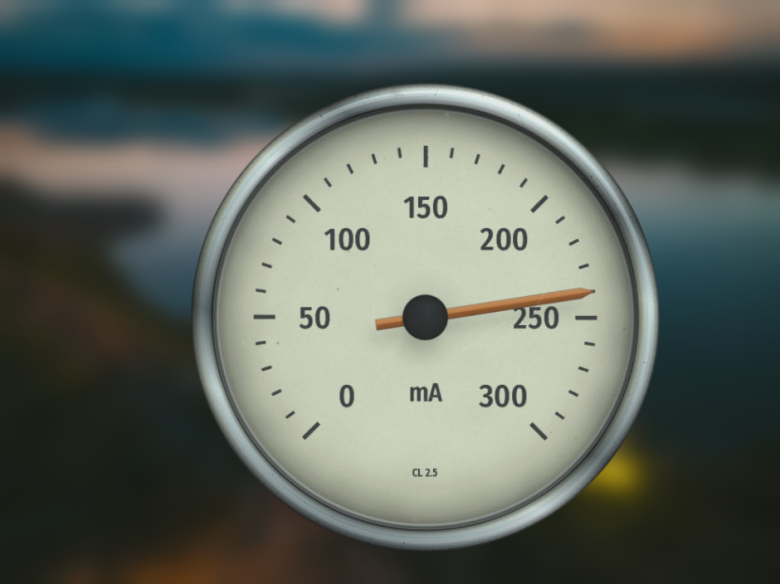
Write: 240 mA
